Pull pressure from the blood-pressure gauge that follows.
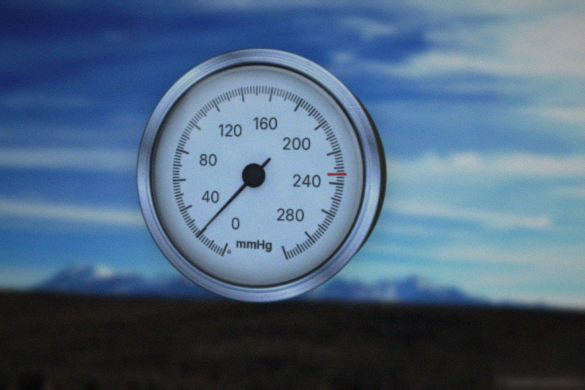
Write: 20 mmHg
